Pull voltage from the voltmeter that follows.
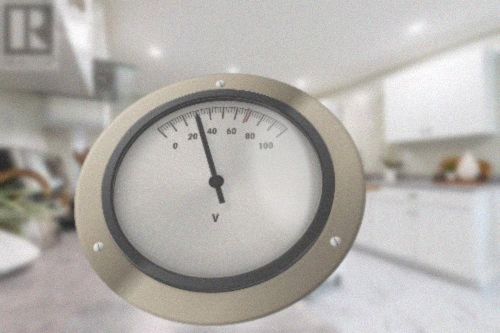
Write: 30 V
